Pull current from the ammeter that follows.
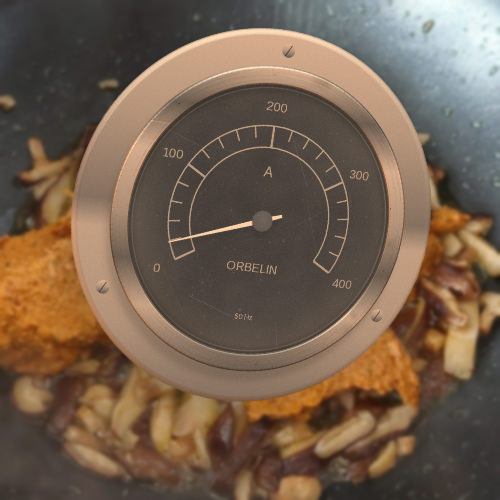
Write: 20 A
